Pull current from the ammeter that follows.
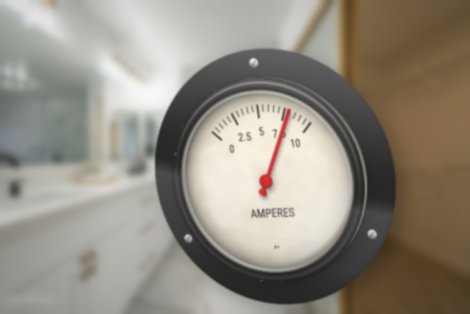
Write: 8 A
